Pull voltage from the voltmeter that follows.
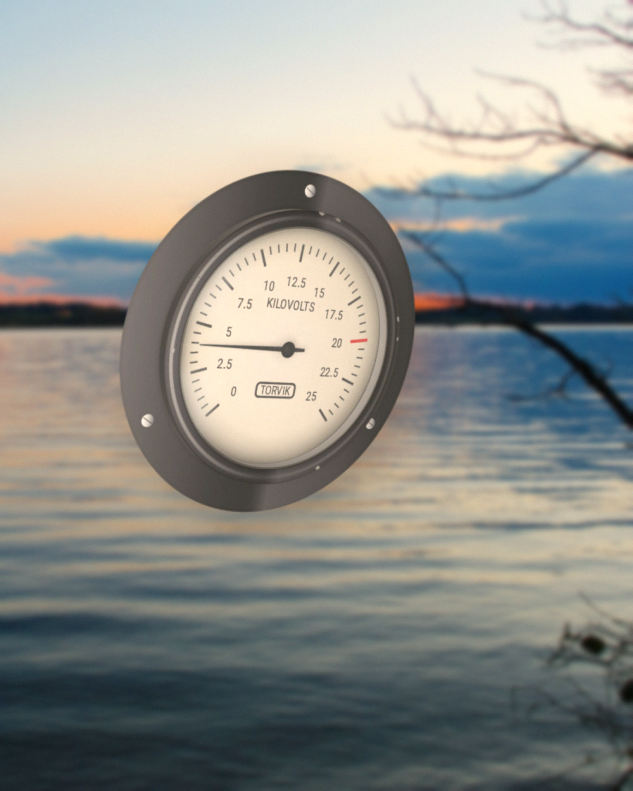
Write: 4 kV
